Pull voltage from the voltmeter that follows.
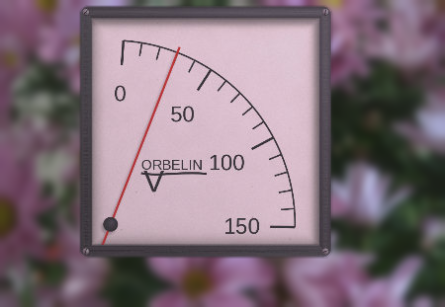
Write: 30 V
